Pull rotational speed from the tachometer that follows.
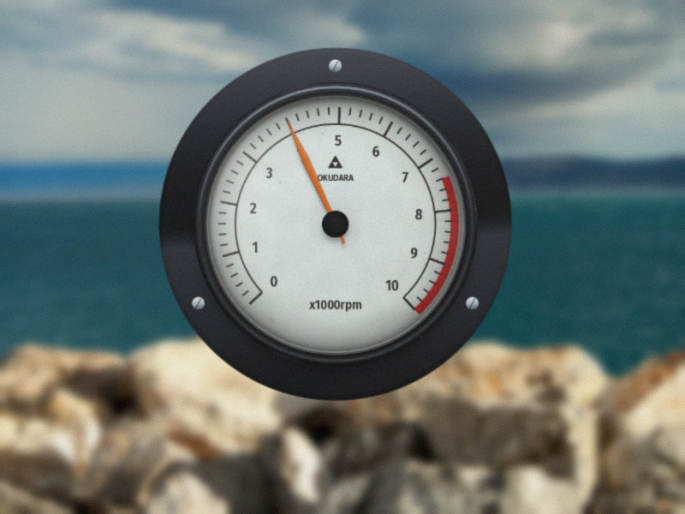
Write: 4000 rpm
